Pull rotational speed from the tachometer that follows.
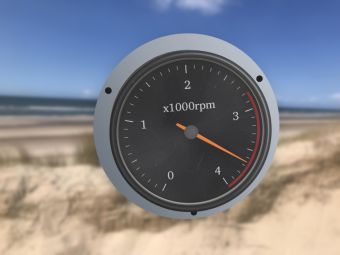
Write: 3650 rpm
